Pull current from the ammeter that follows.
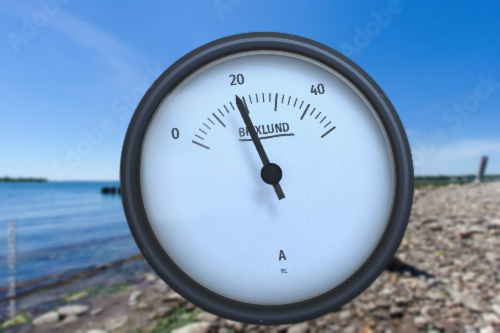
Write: 18 A
